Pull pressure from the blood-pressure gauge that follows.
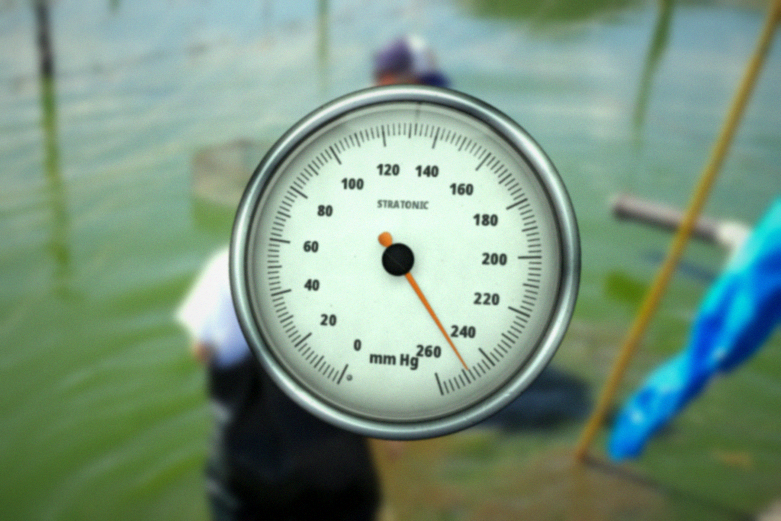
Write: 248 mmHg
